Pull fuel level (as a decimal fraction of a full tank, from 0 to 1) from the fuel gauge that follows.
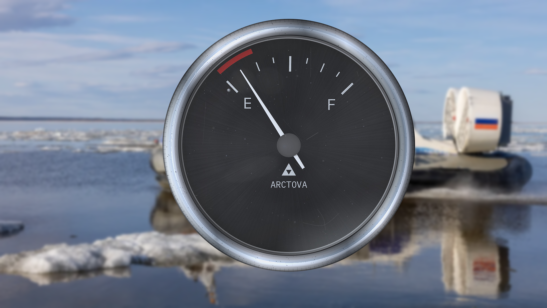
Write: 0.125
